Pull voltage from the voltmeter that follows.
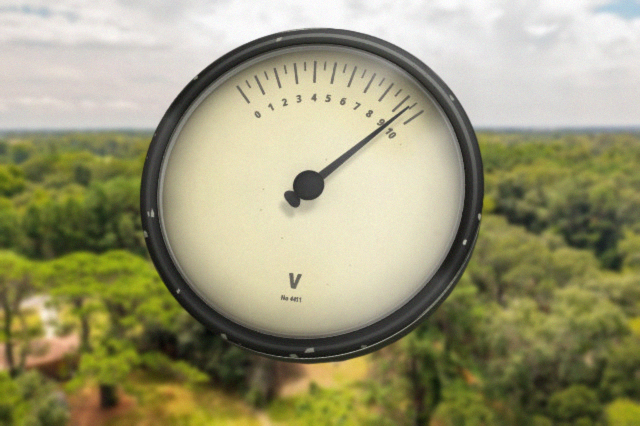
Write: 9.5 V
